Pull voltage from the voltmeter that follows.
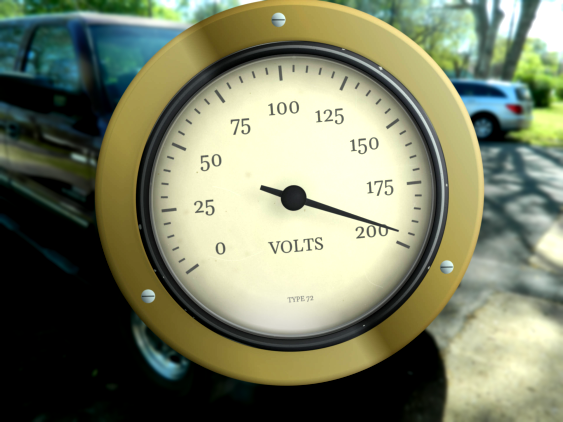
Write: 195 V
